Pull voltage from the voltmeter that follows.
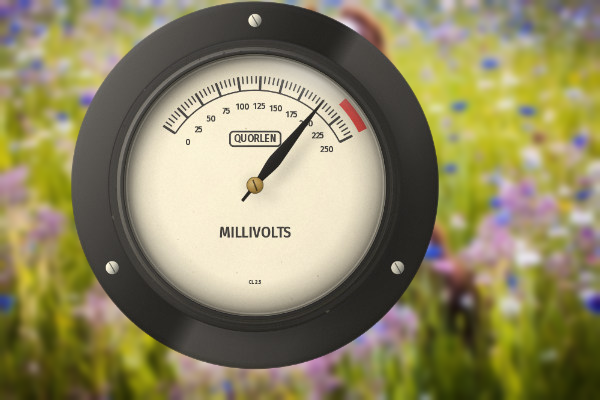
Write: 200 mV
